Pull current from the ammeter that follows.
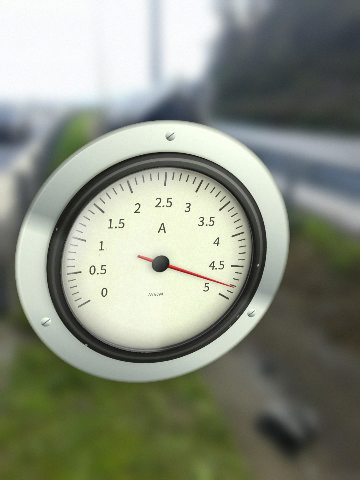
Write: 4.8 A
